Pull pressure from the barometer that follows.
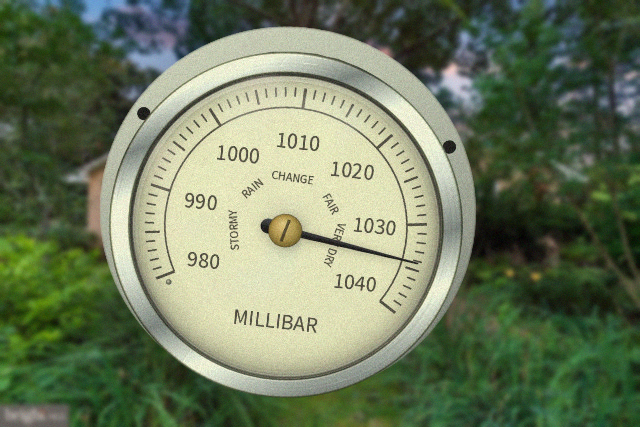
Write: 1034 mbar
